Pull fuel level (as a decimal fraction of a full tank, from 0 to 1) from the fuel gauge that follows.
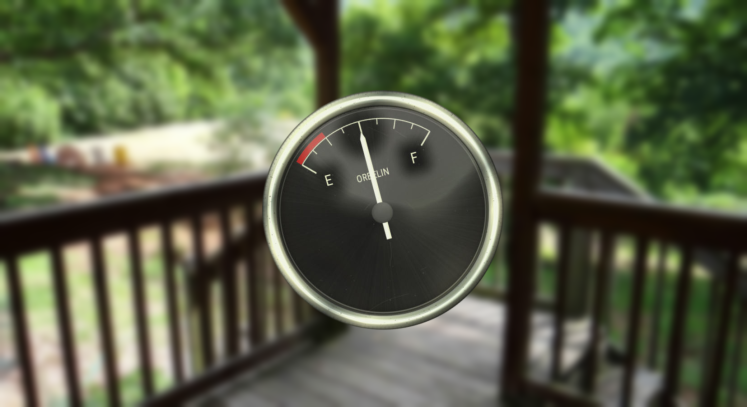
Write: 0.5
